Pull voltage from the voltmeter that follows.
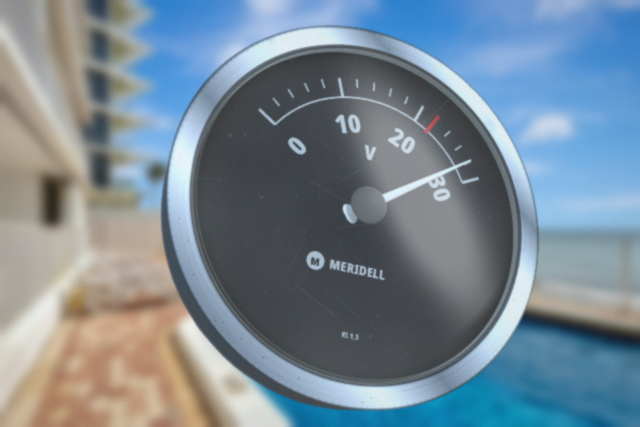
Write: 28 V
